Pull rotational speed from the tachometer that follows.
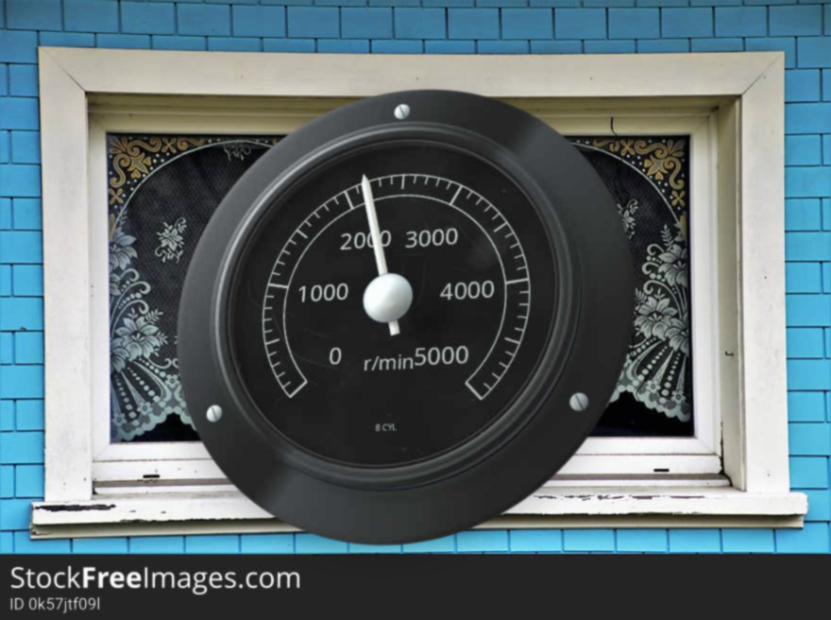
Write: 2200 rpm
